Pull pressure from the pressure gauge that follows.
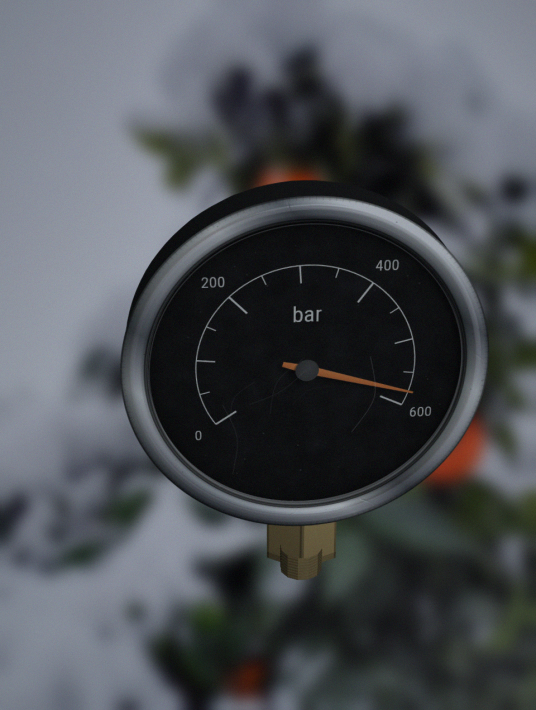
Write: 575 bar
